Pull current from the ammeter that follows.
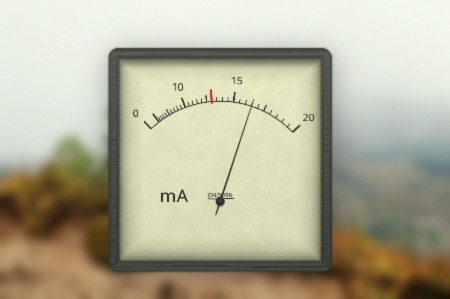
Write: 16.5 mA
